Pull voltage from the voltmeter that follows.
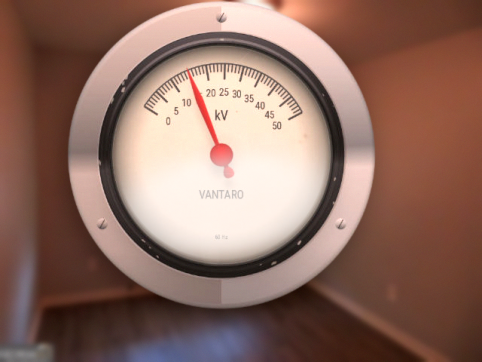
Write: 15 kV
